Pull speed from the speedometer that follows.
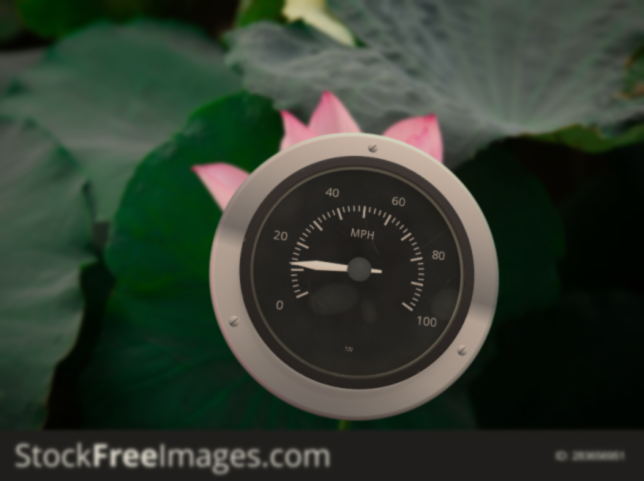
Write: 12 mph
